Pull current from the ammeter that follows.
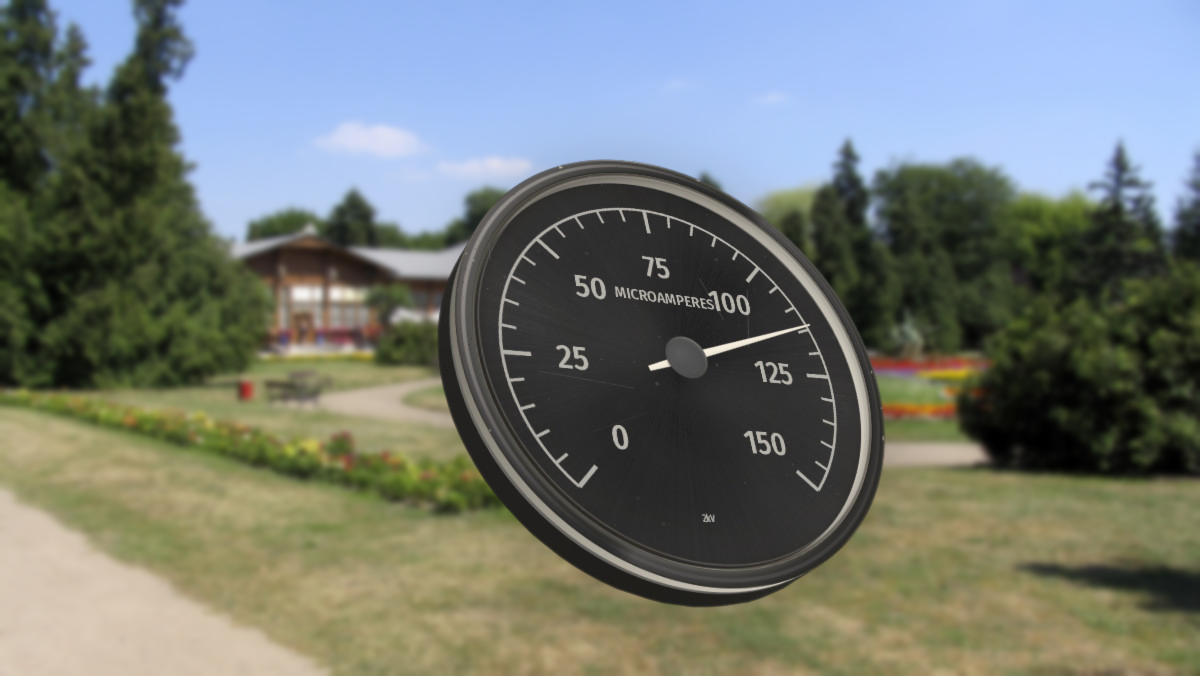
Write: 115 µA
